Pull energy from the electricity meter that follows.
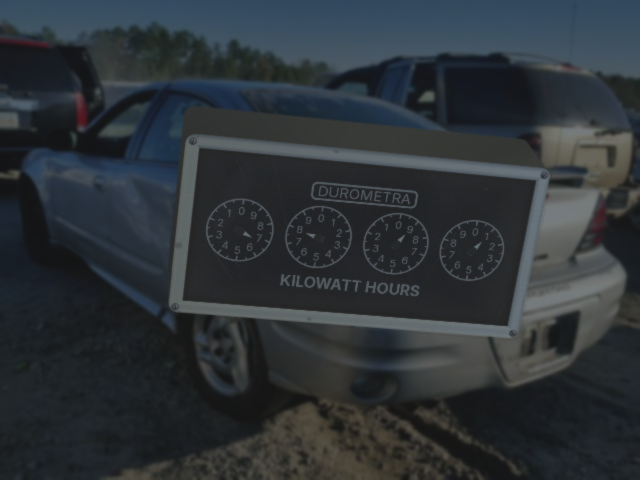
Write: 6791 kWh
